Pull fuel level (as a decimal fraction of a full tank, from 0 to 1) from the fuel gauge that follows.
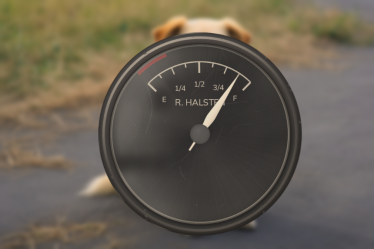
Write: 0.875
